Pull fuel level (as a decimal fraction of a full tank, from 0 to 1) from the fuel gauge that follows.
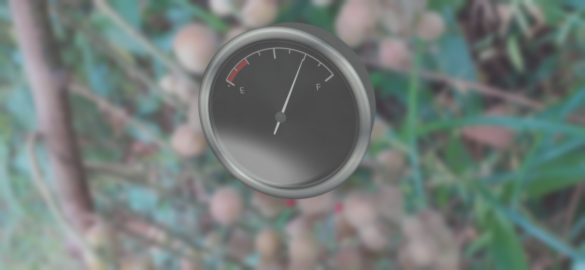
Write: 0.75
